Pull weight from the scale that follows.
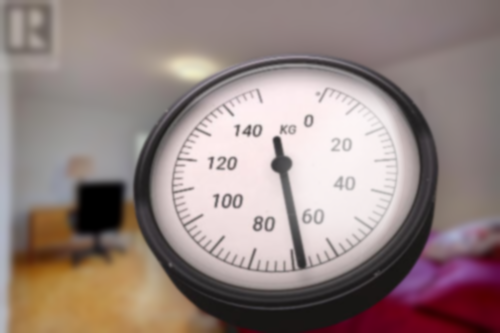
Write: 68 kg
